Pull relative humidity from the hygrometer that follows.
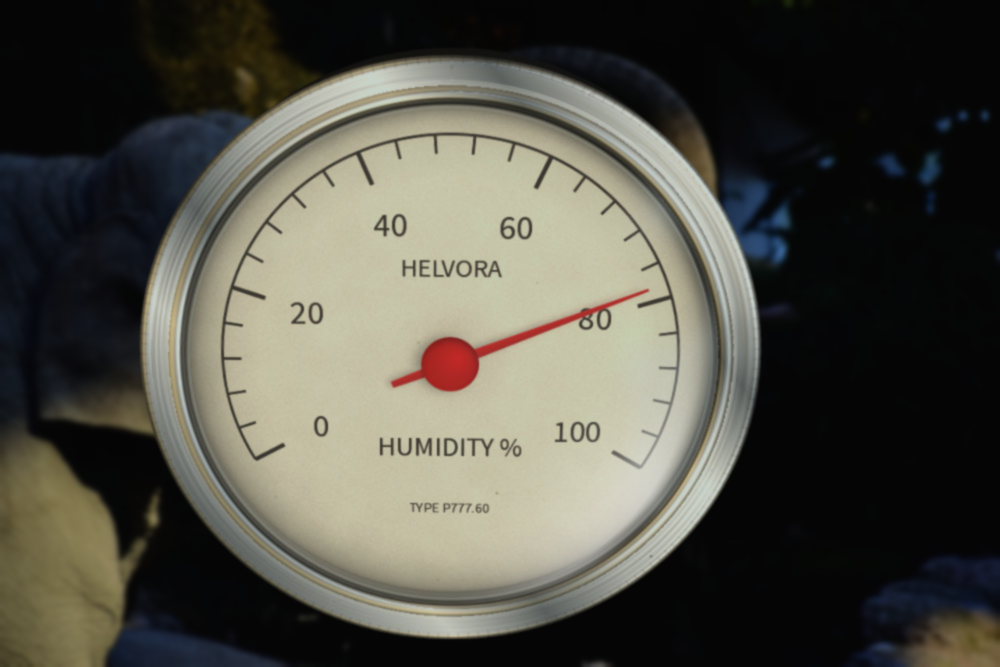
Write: 78 %
